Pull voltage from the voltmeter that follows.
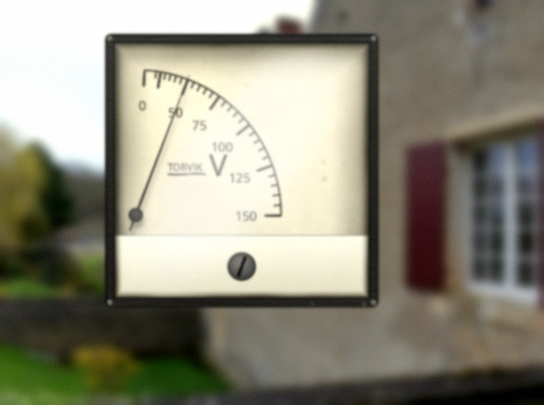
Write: 50 V
